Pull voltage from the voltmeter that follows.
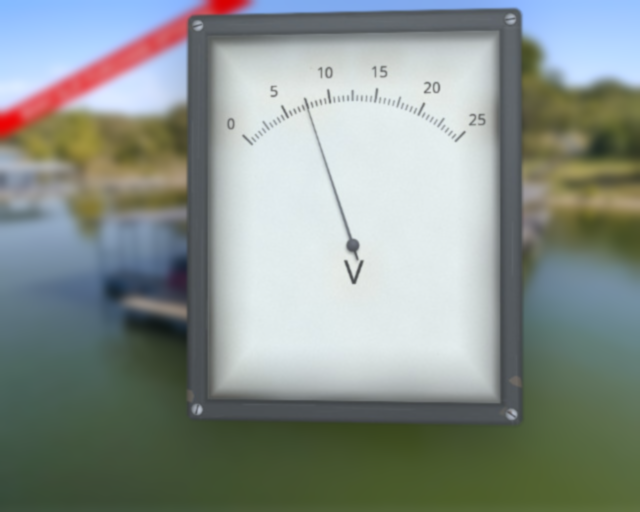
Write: 7.5 V
